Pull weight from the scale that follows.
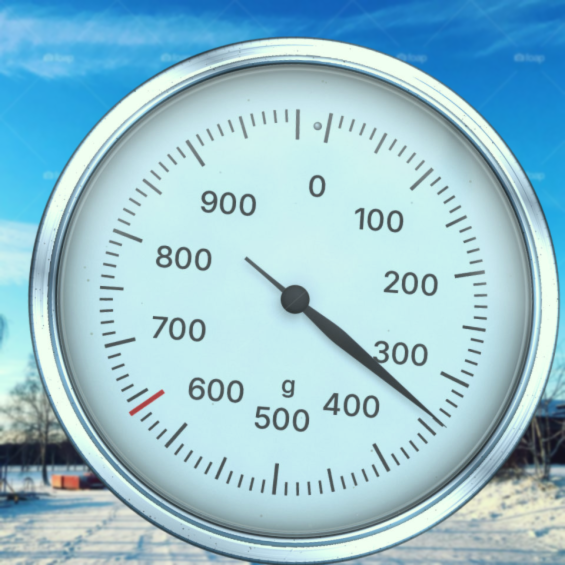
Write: 340 g
